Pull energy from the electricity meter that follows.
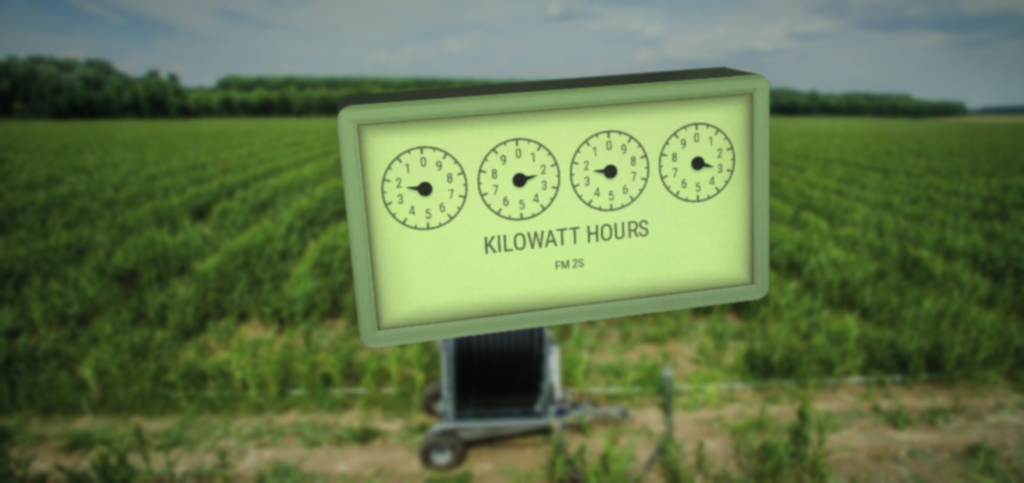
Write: 2223 kWh
